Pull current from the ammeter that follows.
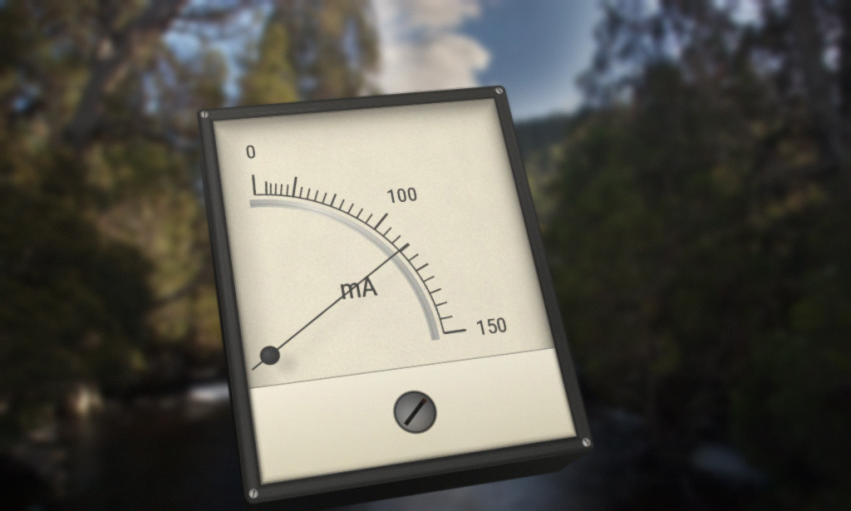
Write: 115 mA
